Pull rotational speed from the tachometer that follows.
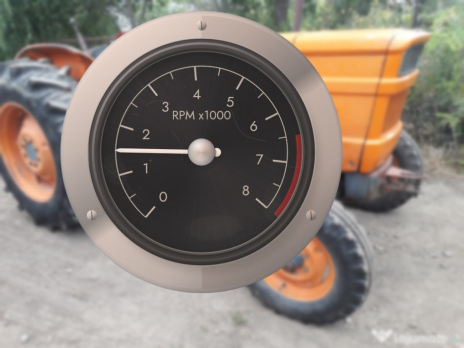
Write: 1500 rpm
